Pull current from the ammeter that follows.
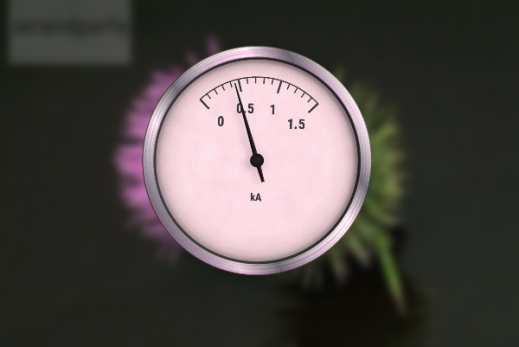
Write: 0.45 kA
